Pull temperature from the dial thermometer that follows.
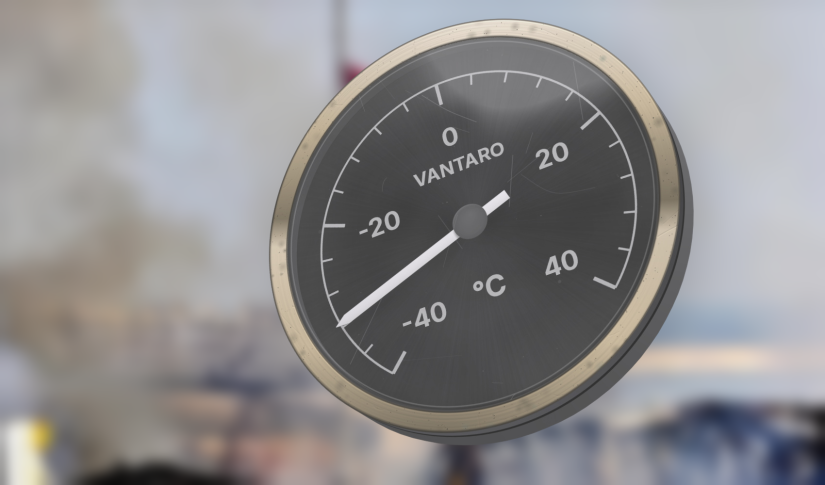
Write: -32 °C
